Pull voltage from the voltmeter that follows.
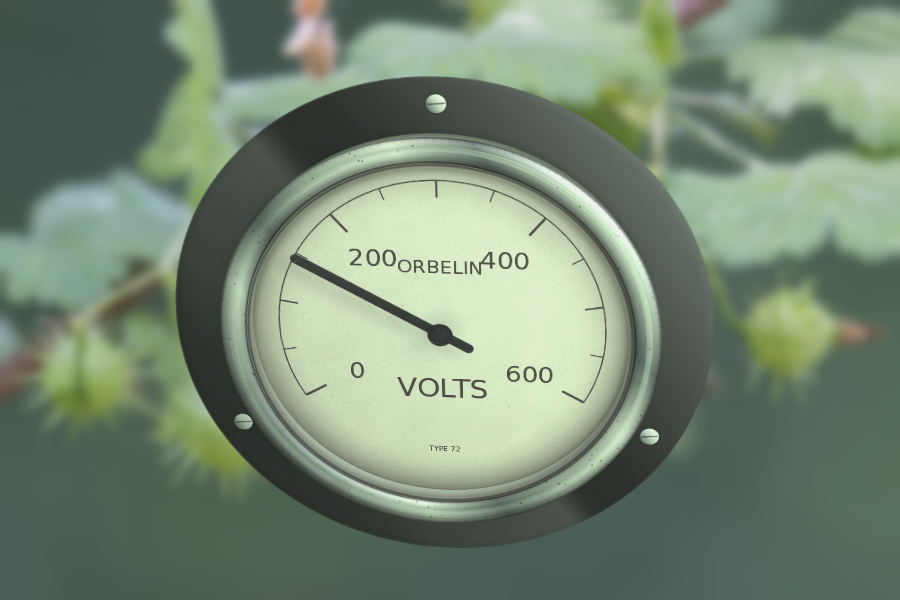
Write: 150 V
